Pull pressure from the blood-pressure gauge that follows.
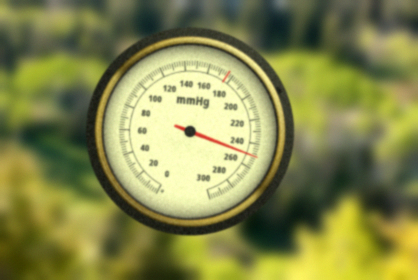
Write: 250 mmHg
